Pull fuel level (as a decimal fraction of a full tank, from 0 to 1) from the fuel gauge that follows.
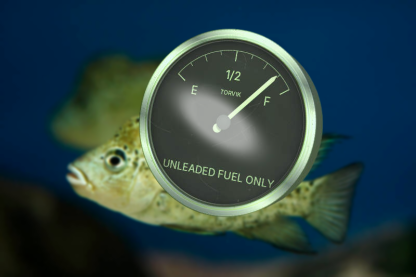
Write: 0.875
